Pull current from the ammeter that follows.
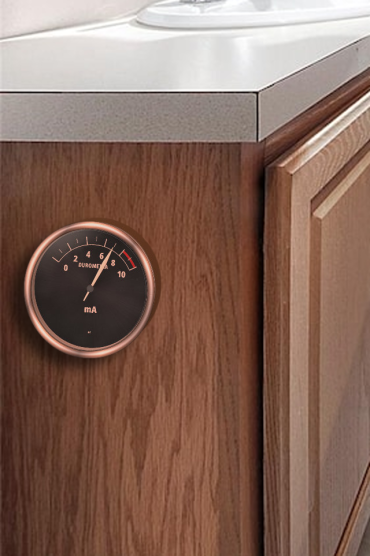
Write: 7 mA
